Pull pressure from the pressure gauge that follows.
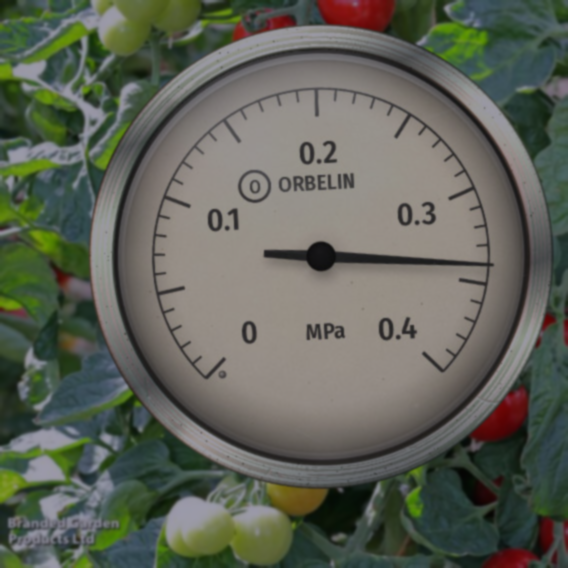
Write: 0.34 MPa
